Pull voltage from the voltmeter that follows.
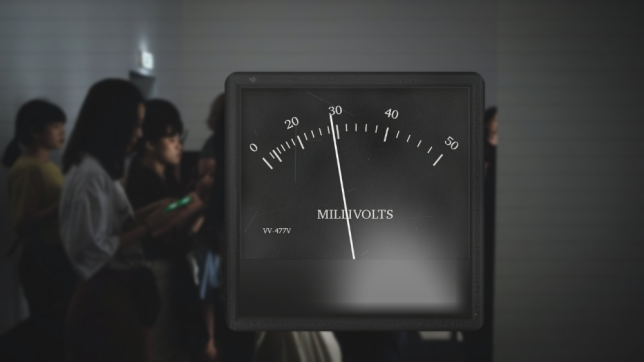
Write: 29 mV
